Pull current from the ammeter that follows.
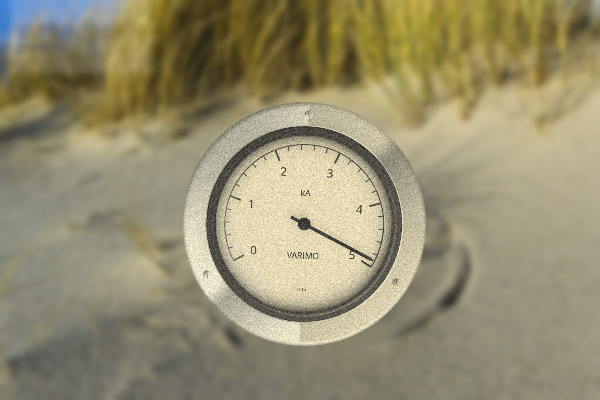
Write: 4.9 kA
